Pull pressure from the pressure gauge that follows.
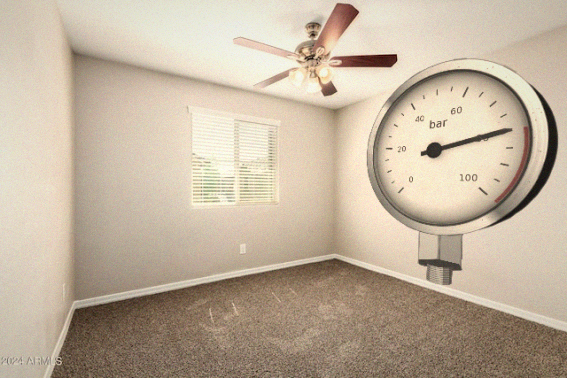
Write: 80 bar
